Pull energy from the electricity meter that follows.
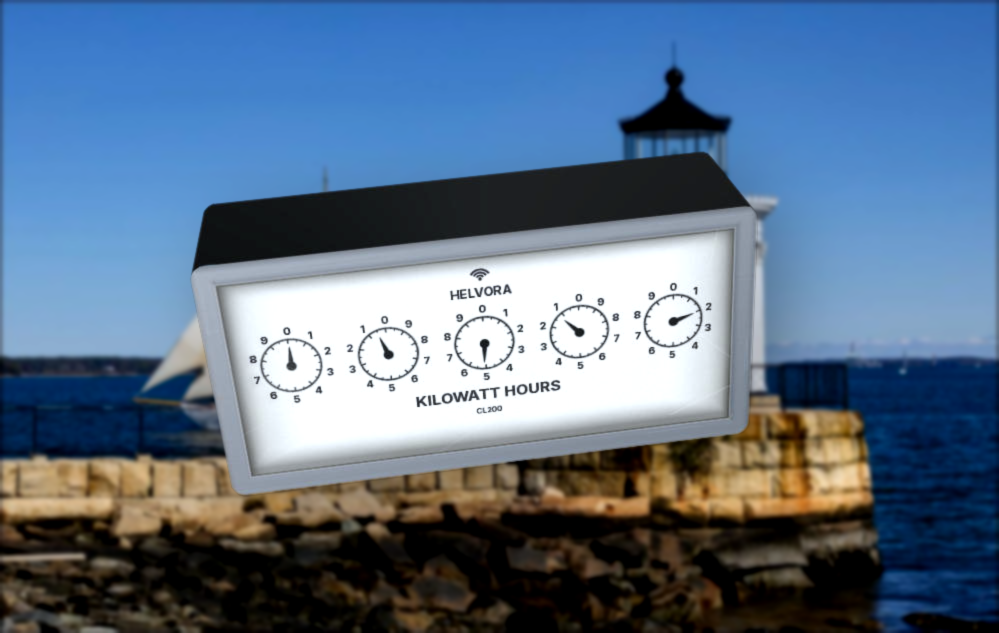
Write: 512 kWh
